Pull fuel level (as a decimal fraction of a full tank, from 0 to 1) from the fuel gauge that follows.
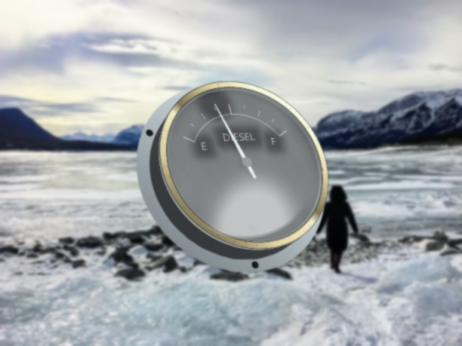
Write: 0.375
